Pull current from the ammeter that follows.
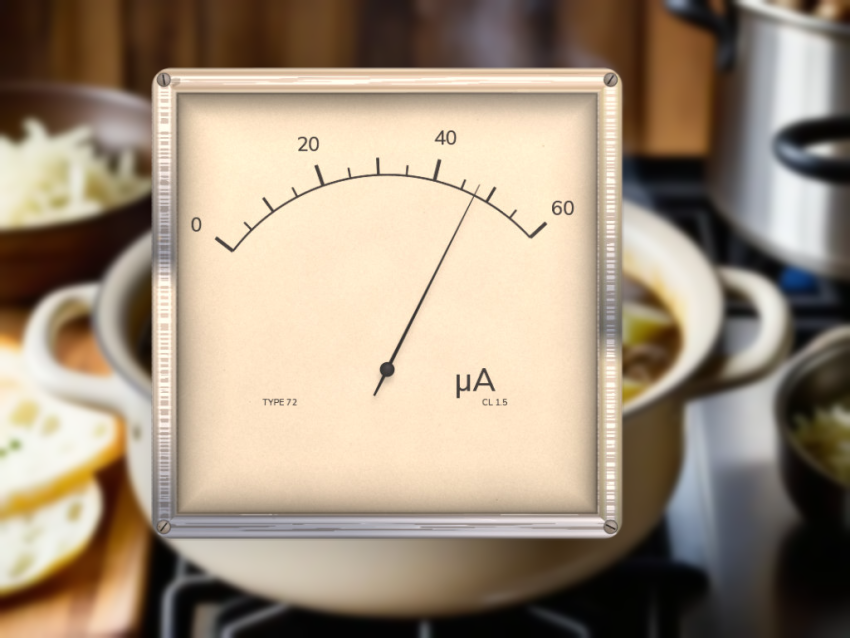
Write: 47.5 µA
